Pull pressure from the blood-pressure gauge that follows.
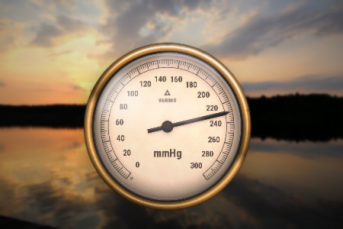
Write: 230 mmHg
